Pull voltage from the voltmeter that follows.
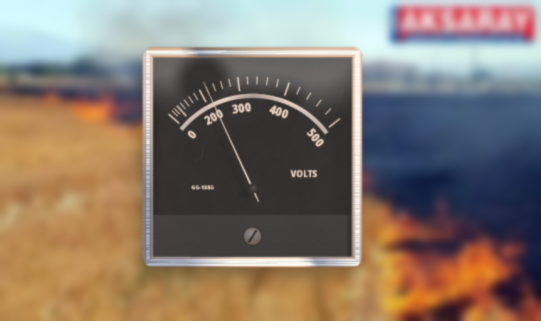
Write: 220 V
